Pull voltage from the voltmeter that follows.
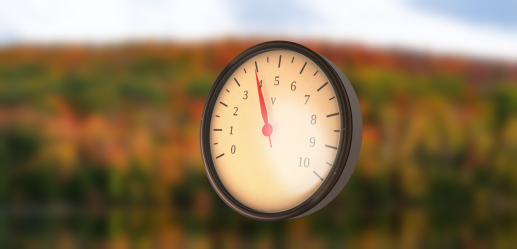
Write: 4 V
